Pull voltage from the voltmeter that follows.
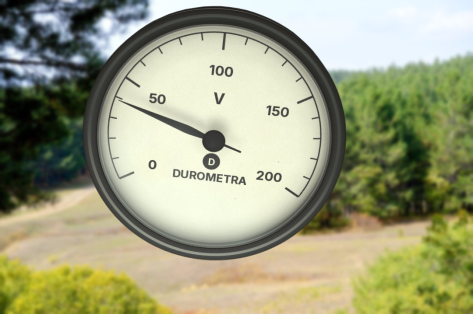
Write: 40 V
